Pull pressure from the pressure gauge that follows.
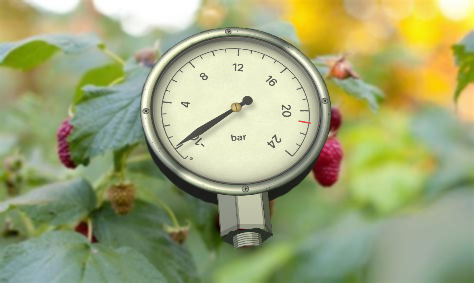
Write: 0 bar
